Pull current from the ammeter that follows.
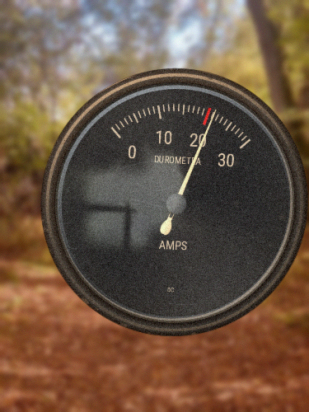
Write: 21 A
